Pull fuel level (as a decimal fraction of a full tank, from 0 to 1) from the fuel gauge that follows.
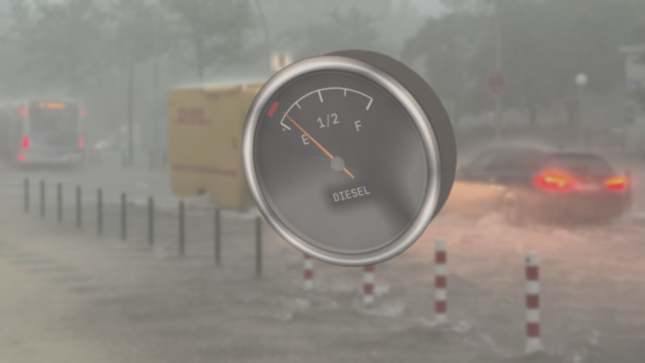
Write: 0.125
